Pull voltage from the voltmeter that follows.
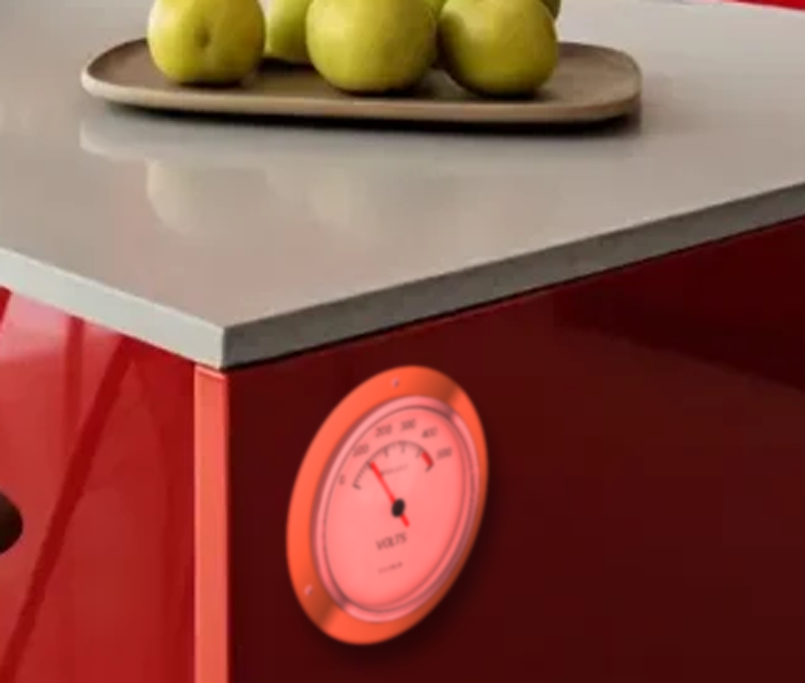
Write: 100 V
